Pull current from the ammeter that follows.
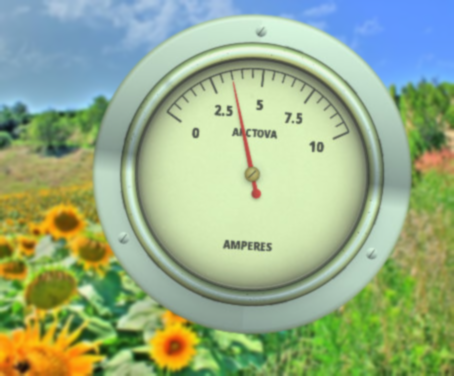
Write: 3.5 A
